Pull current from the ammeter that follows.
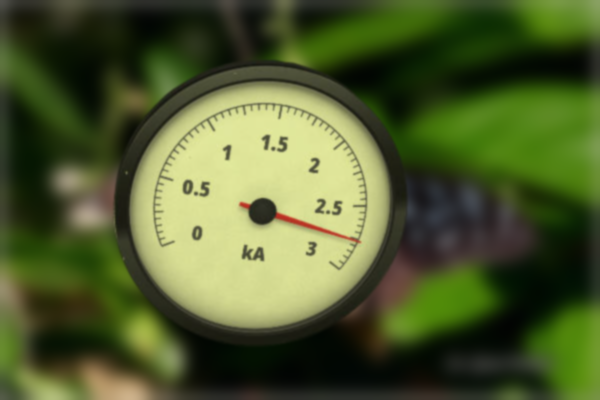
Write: 2.75 kA
